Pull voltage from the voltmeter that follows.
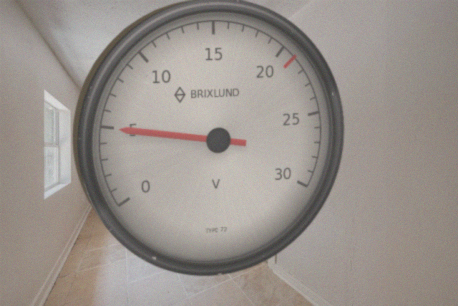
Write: 5 V
